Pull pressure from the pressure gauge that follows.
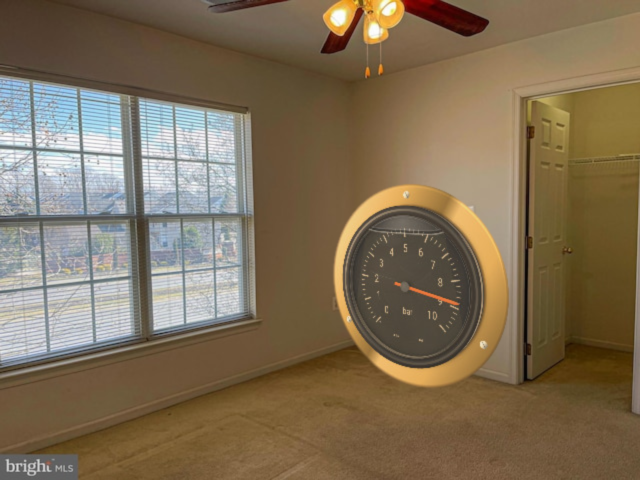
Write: 8.8 bar
